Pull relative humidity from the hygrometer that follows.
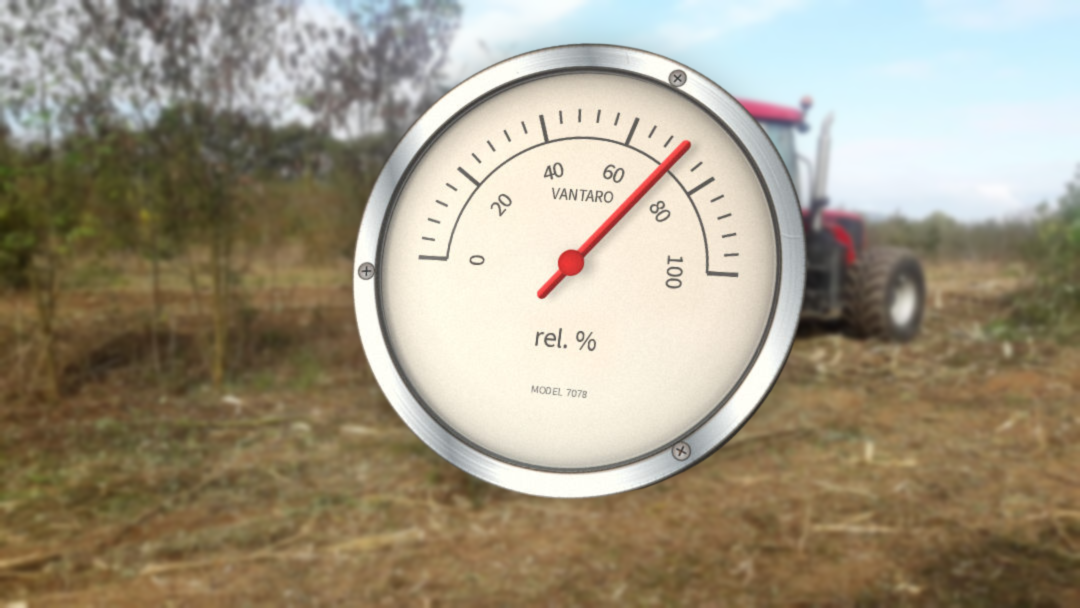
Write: 72 %
